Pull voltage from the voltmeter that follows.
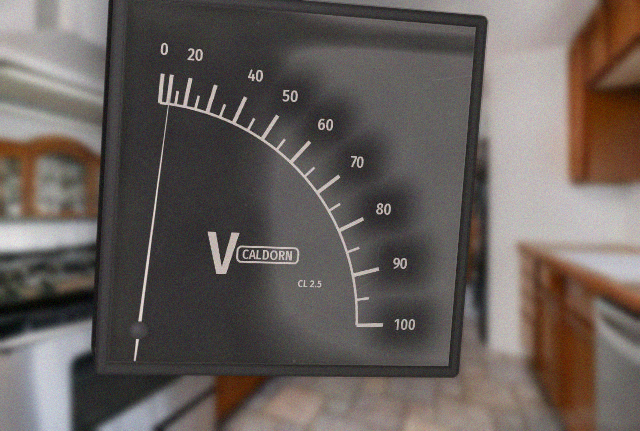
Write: 10 V
